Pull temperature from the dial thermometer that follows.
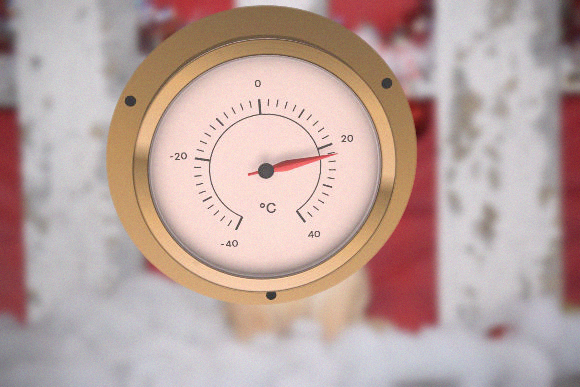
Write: 22 °C
